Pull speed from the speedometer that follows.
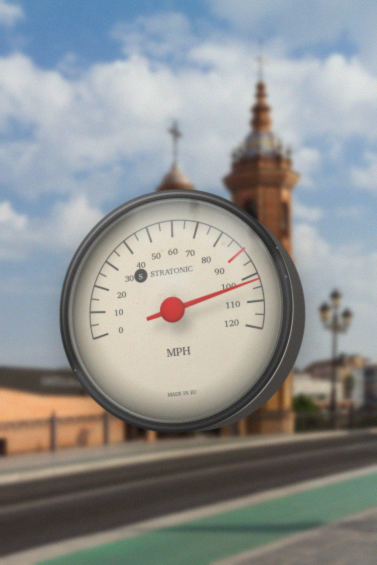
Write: 102.5 mph
